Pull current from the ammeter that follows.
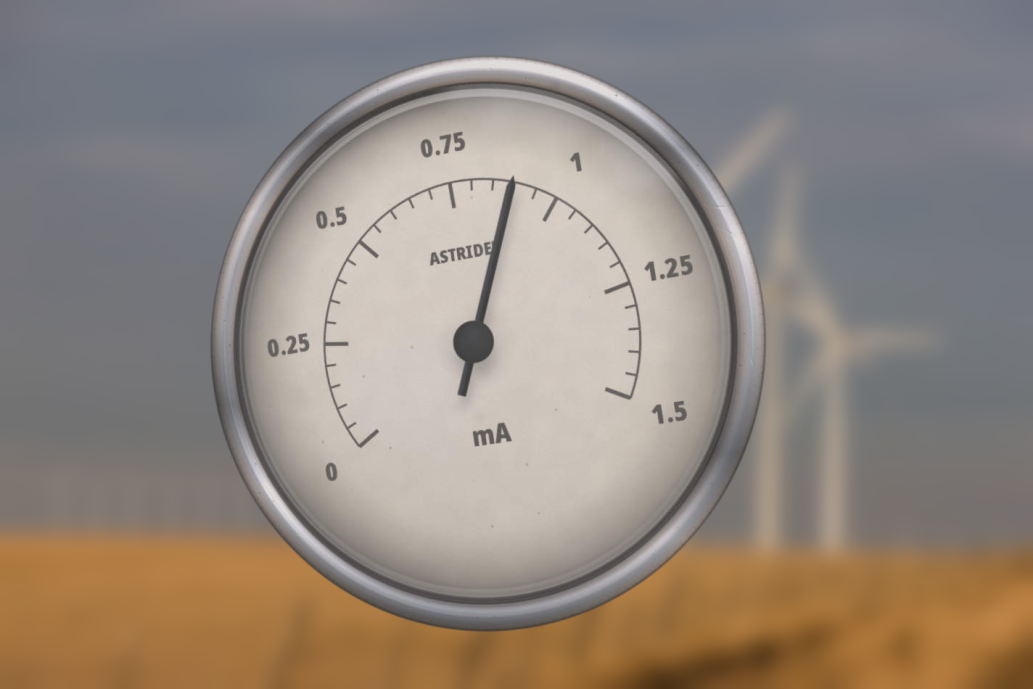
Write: 0.9 mA
